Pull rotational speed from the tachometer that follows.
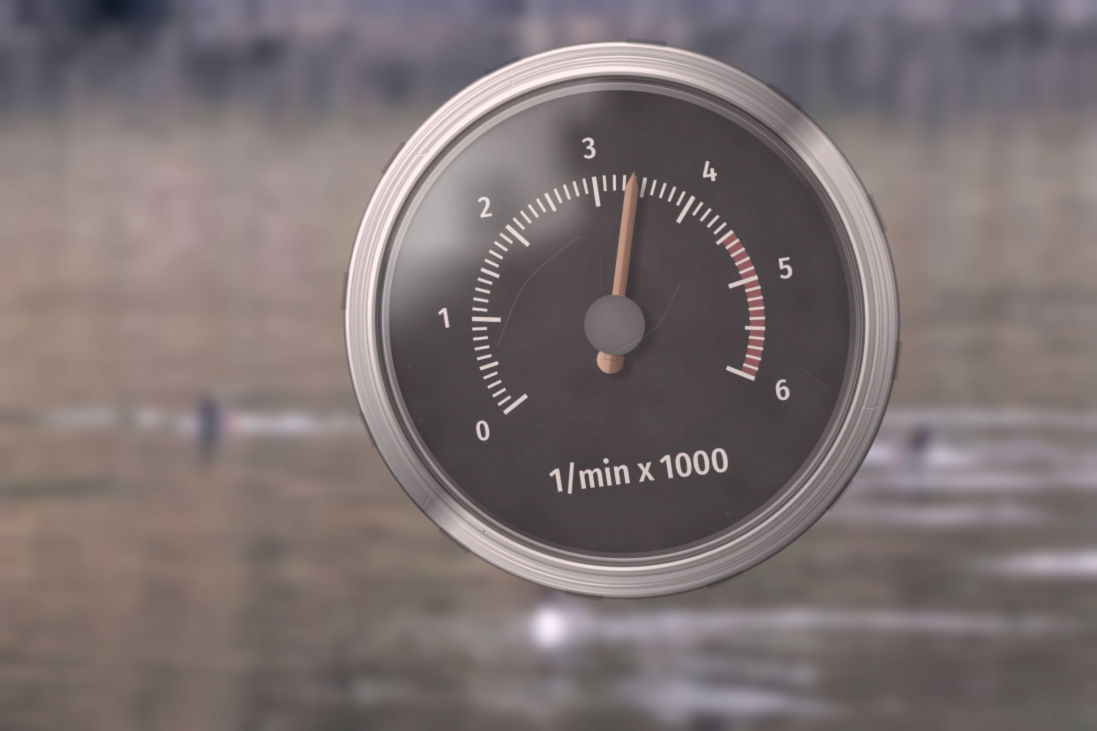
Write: 3400 rpm
